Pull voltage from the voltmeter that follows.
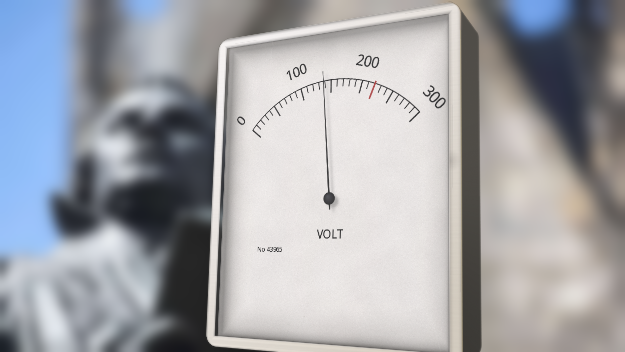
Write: 140 V
